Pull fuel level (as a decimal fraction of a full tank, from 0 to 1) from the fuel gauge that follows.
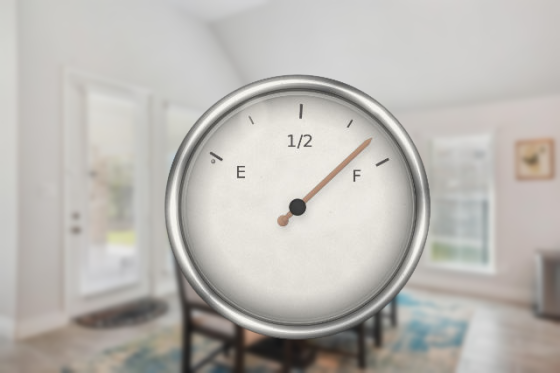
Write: 0.875
